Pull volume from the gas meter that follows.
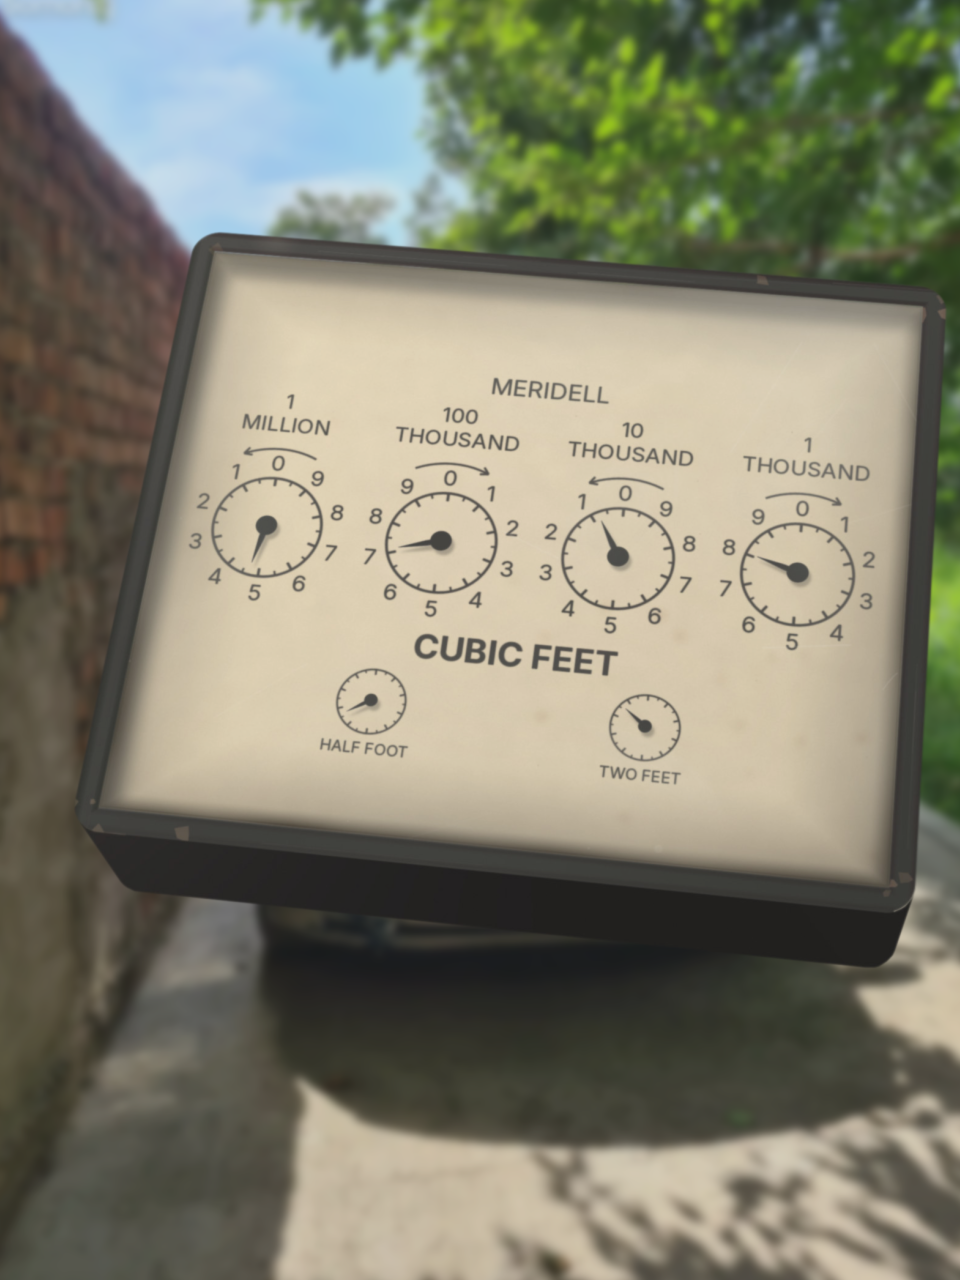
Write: 470800 ft³
